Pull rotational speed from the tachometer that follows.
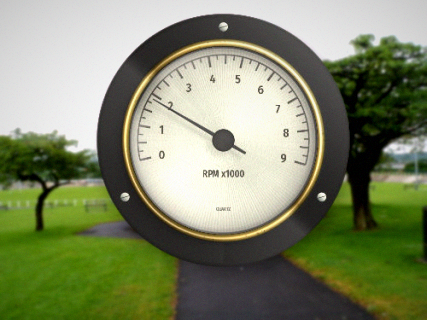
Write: 1875 rpm
